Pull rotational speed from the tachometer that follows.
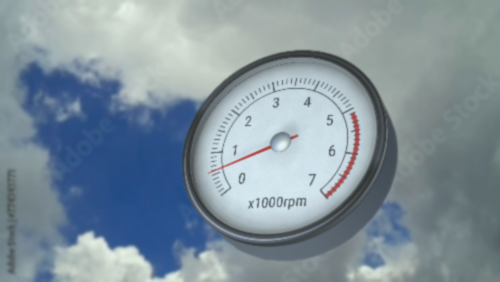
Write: 500 rpm
